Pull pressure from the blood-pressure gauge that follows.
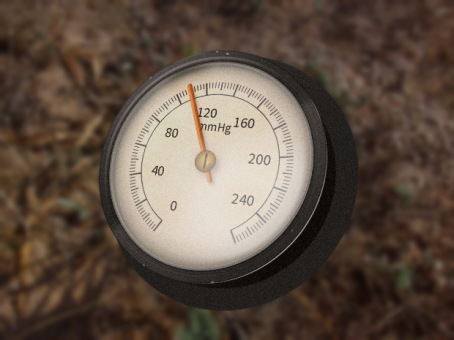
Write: 110 mmHg
